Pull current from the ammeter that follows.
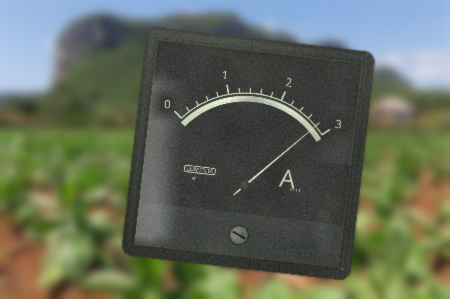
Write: 2.8 A
